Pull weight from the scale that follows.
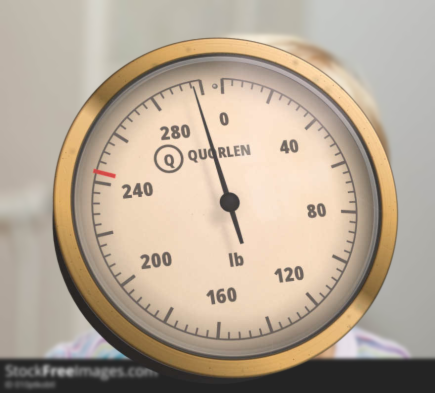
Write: 296 lb
